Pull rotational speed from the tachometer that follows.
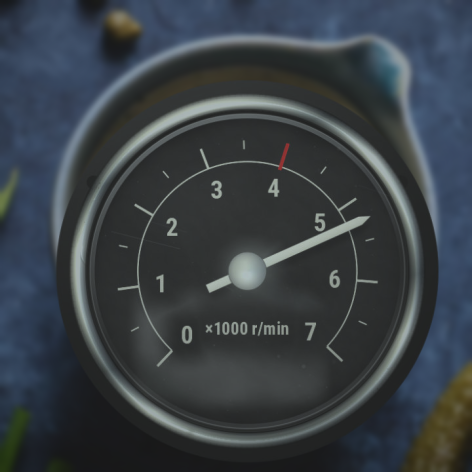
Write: 5250 rpm
